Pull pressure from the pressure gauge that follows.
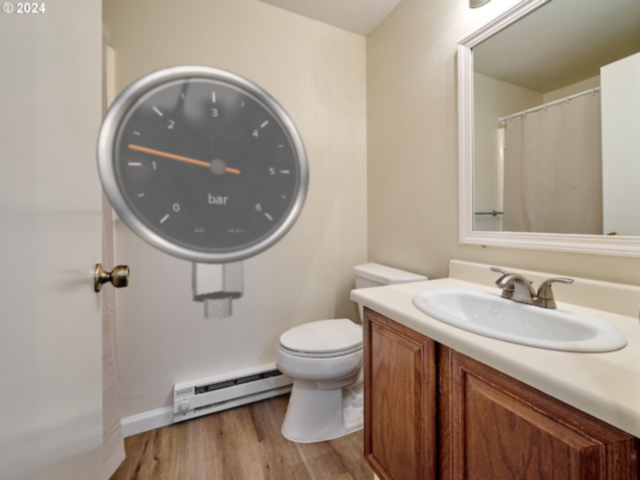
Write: 1.25 bar
